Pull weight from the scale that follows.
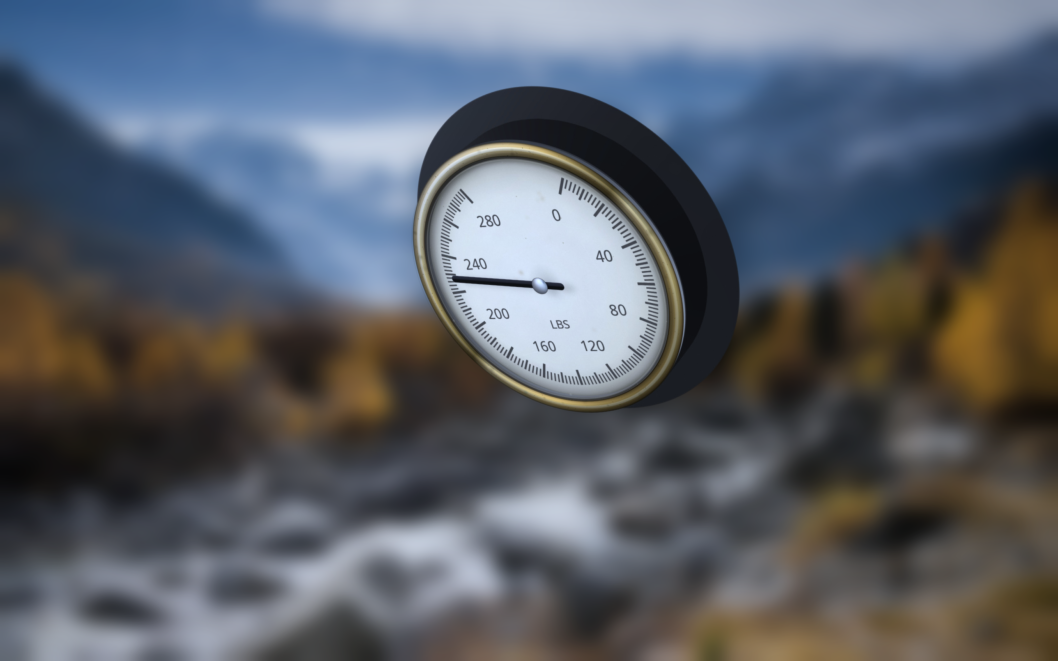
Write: 230 lb
